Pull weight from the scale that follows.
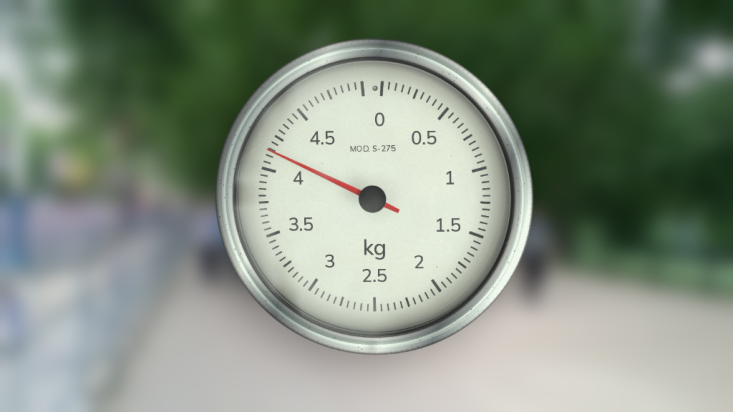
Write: 4.15 kg
